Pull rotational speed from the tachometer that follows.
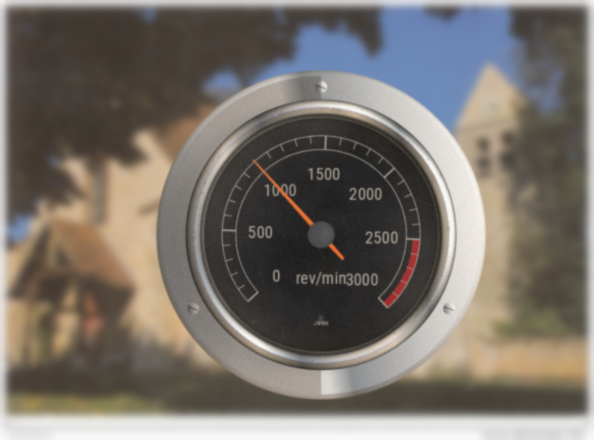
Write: 1000 rpm
